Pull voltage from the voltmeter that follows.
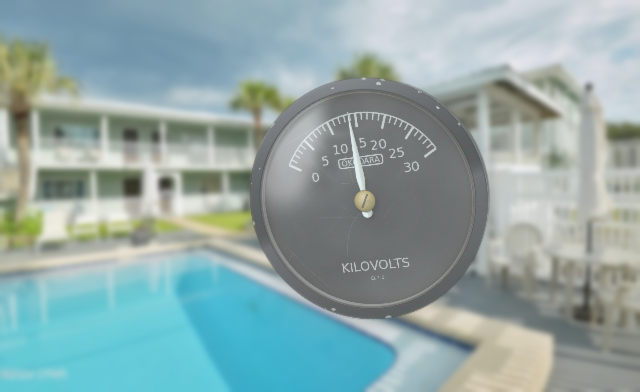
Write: 14 kV
